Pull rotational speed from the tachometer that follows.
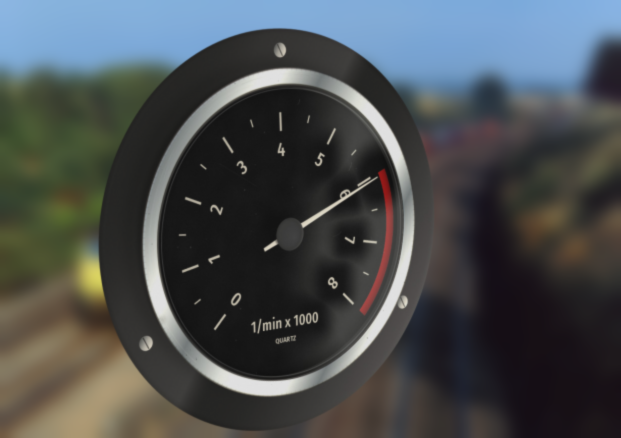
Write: 6000 rpm
